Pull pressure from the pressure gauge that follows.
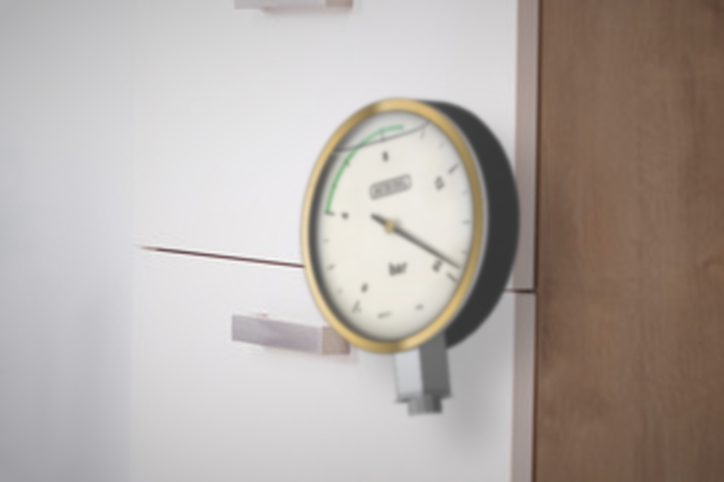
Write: 15.5 bar
